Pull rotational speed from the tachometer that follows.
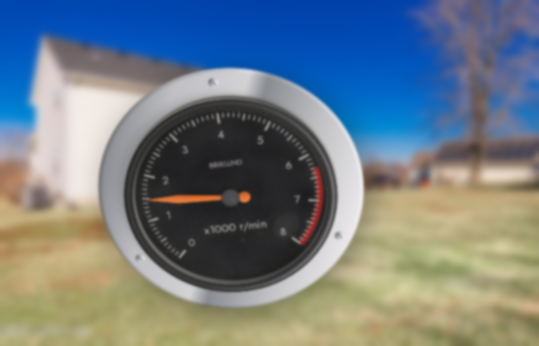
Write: 1500 rpm
